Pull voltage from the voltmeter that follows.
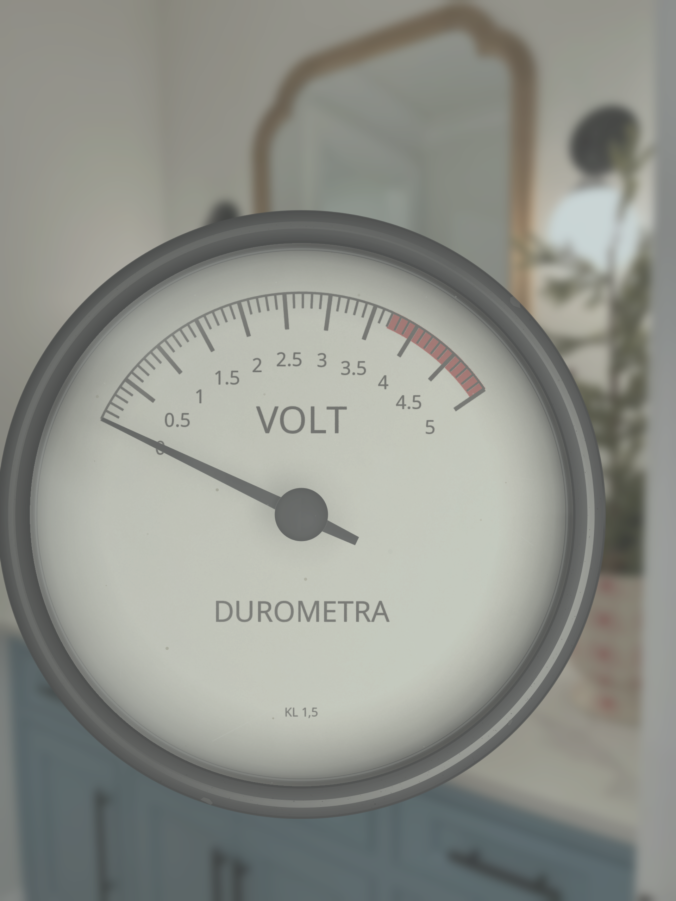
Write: 0 V
